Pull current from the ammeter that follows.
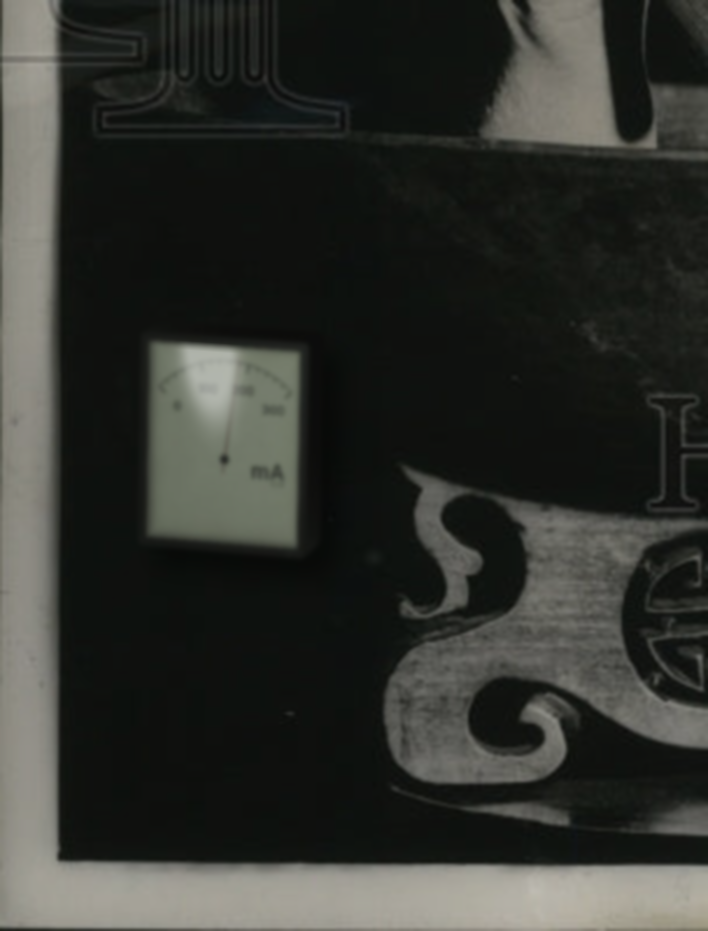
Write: 180 mA
